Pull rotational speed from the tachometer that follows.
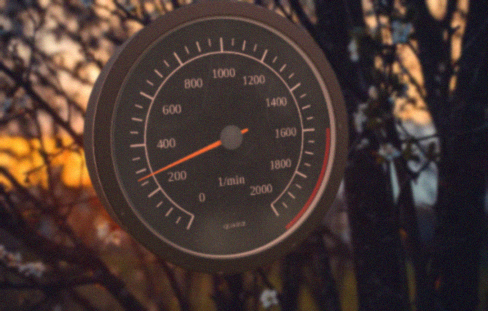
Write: 275 rpm
